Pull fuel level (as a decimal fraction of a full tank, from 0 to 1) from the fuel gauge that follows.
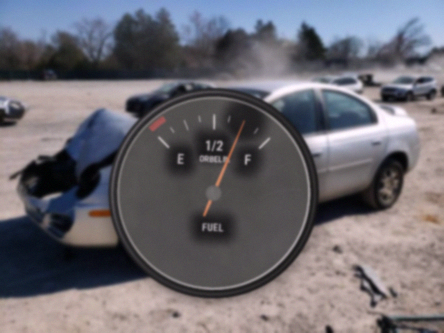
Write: 0.75
